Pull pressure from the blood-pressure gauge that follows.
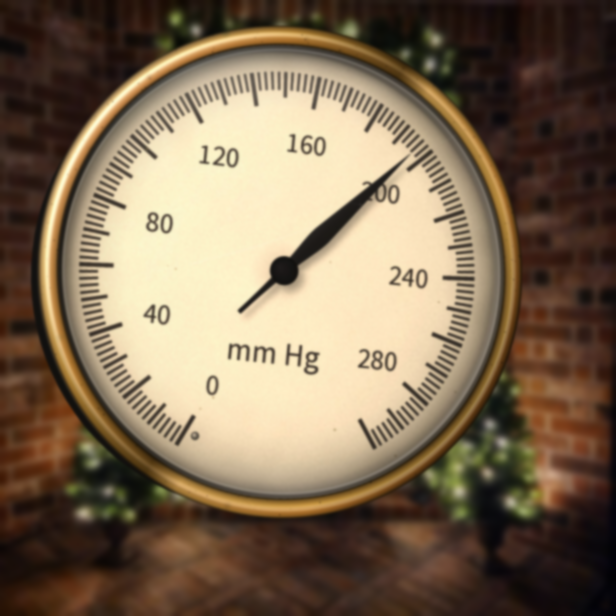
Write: 196 mmHg
